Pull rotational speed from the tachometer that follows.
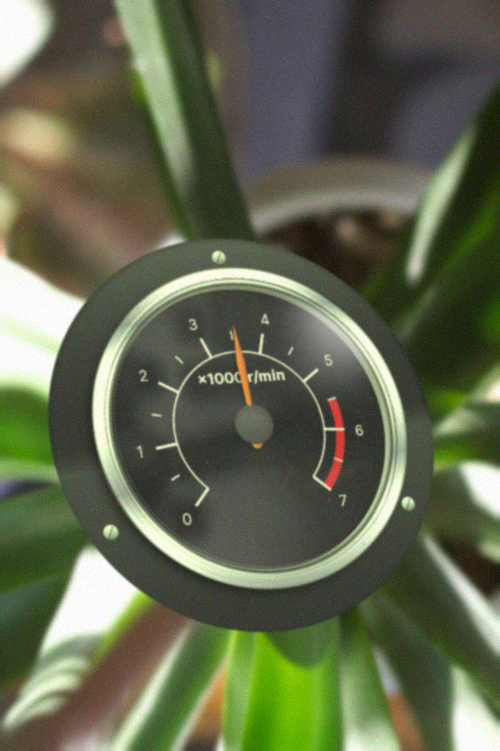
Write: 3500 rpm
